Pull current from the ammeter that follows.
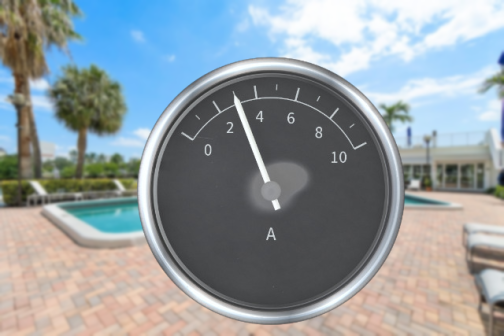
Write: 3 A
